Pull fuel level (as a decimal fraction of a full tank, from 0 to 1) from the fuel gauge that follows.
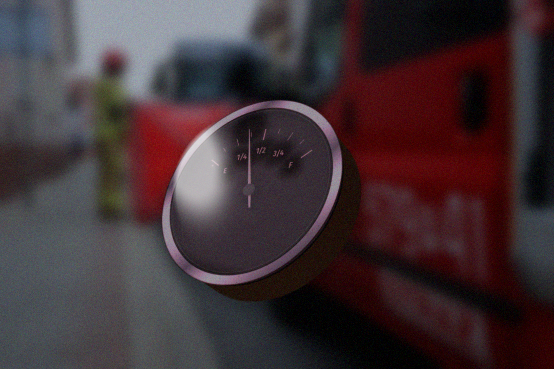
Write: 0.375
